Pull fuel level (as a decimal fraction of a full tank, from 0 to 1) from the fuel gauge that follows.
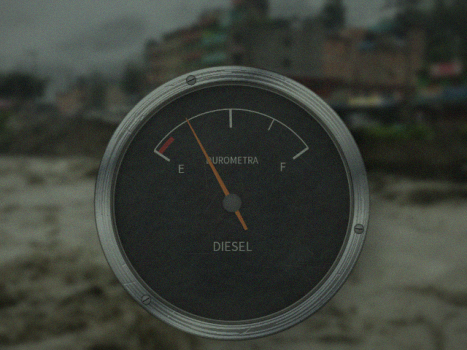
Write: 0.25
